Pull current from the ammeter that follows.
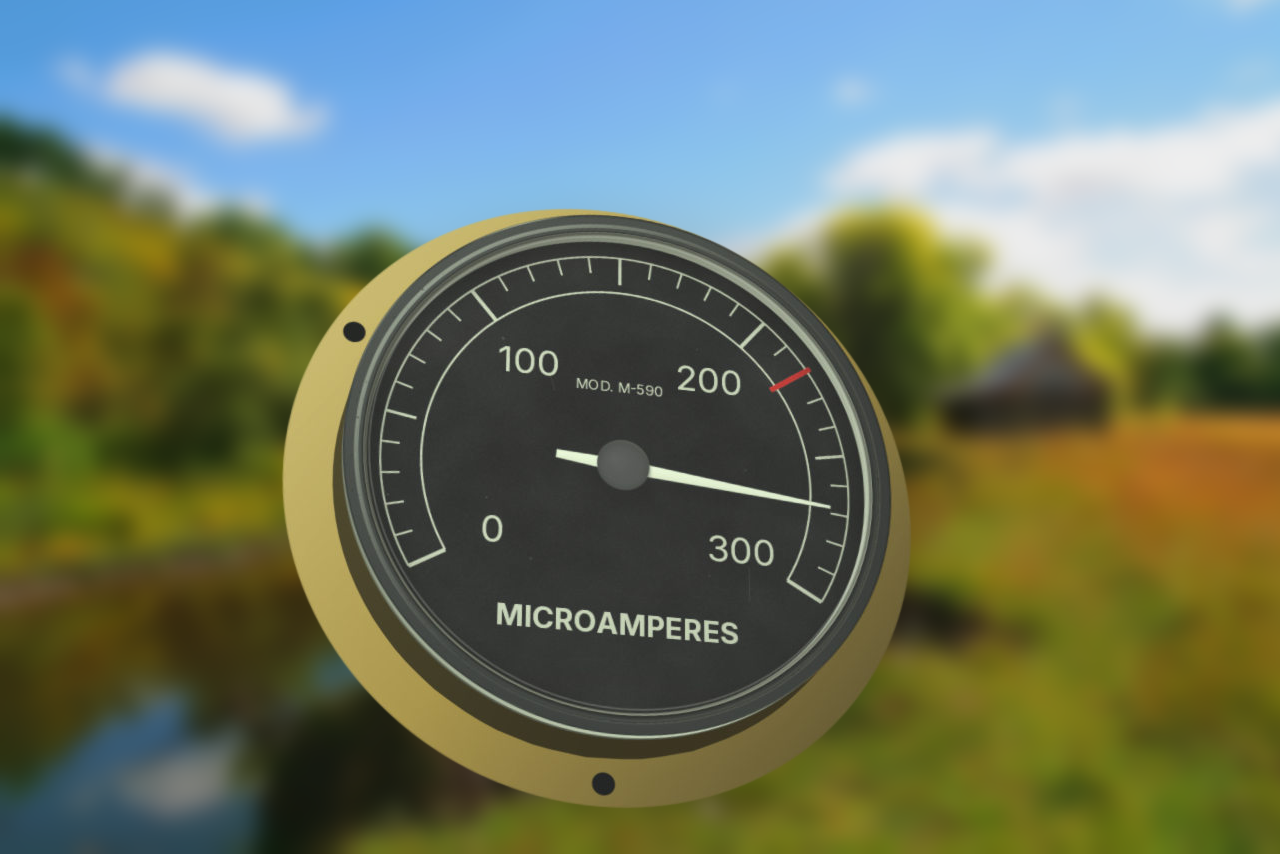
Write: 270 µA
